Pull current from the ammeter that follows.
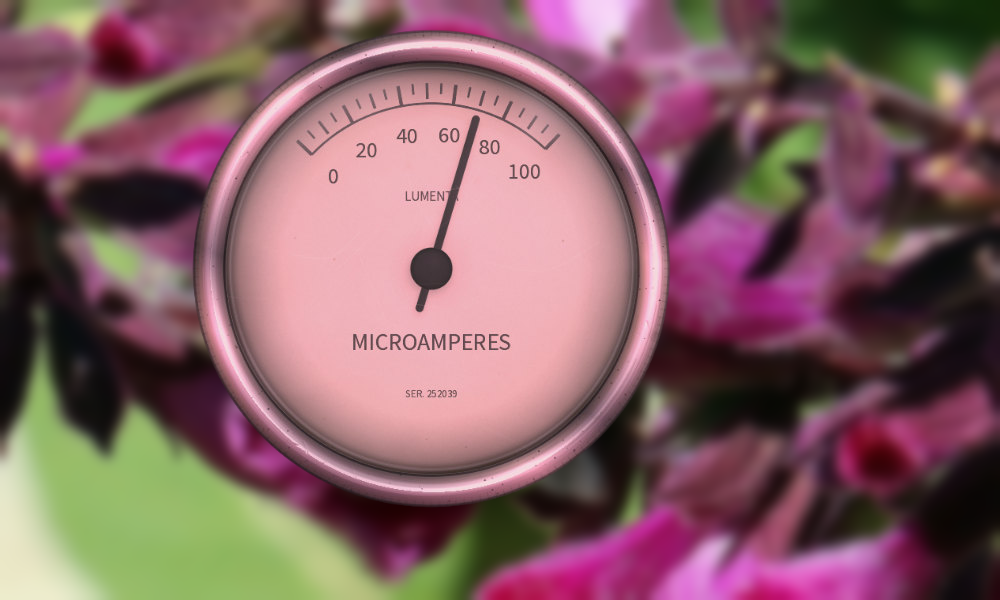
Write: 70 µA
